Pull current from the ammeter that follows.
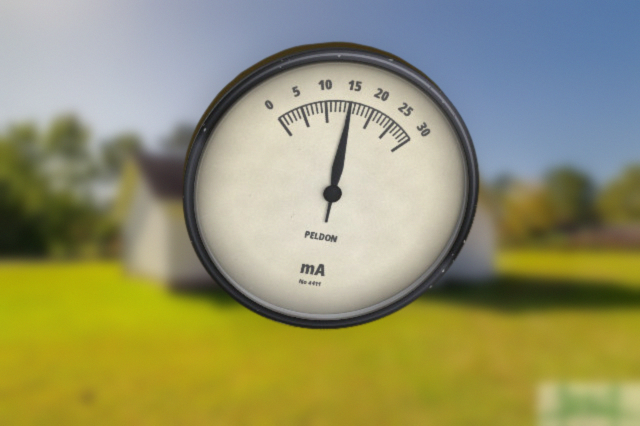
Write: 15 mA
